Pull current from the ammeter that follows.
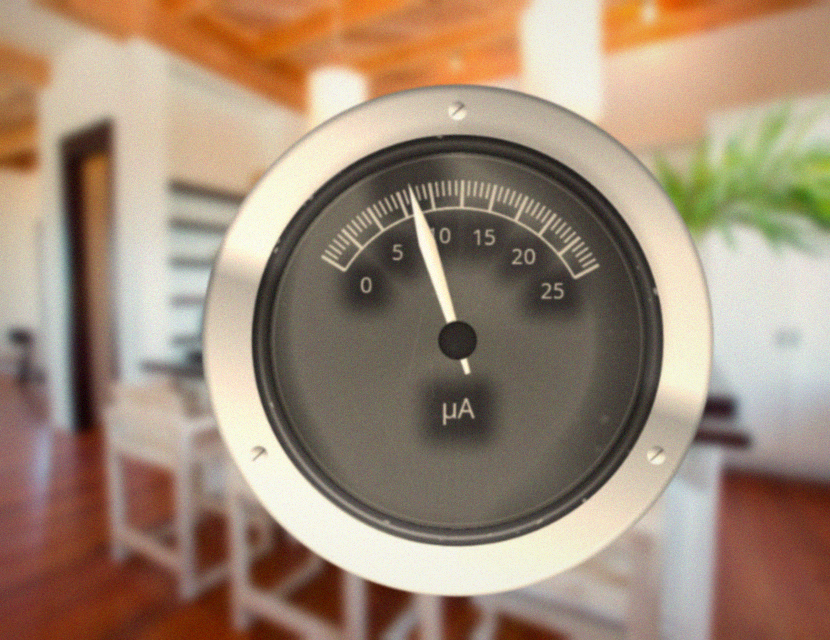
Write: 8.5 µA
